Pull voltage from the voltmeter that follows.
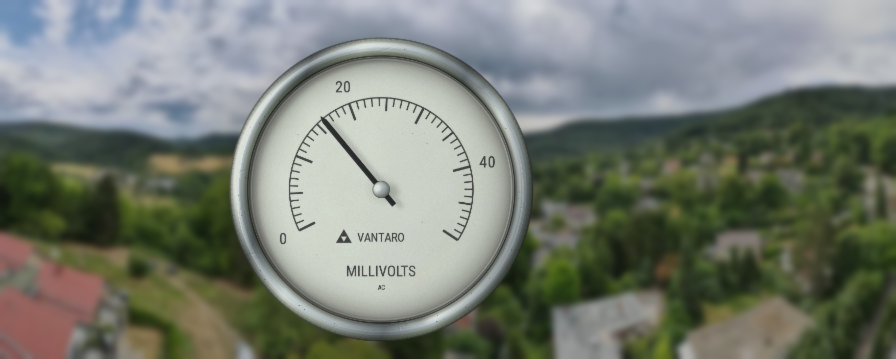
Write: 16 mV
